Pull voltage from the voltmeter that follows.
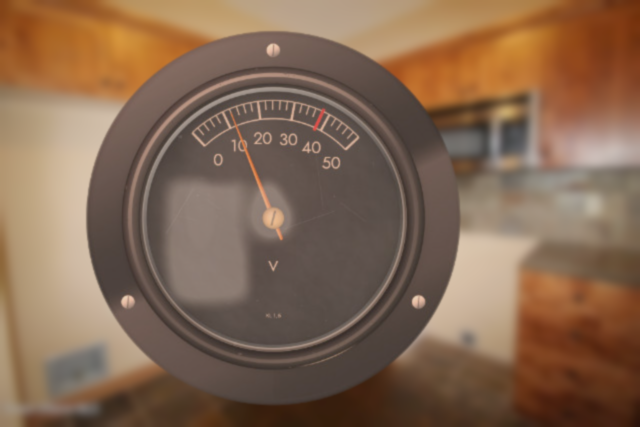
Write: 12 V
